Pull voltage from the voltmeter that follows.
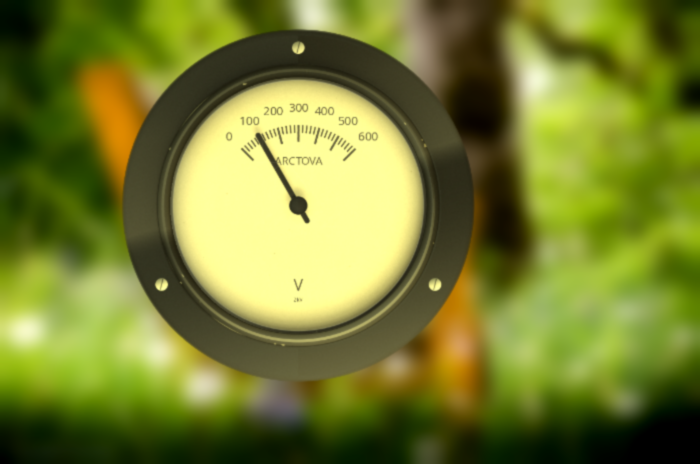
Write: 100 V
